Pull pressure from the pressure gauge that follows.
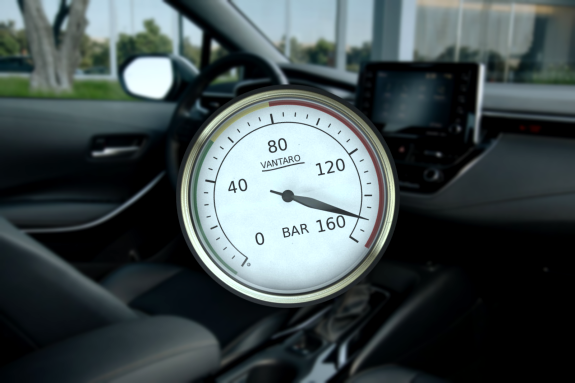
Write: 150 bar
